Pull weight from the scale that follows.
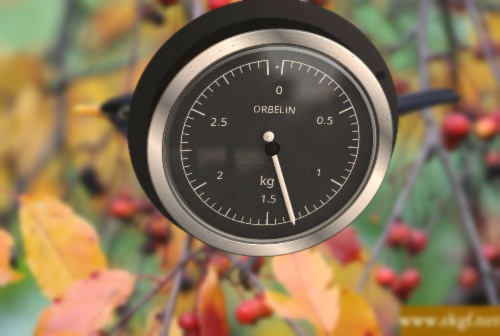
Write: 1.35 kg
